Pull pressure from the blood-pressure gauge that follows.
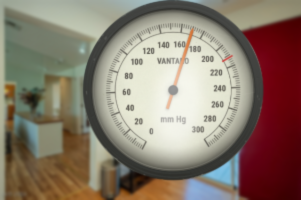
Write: 170 mmHg
